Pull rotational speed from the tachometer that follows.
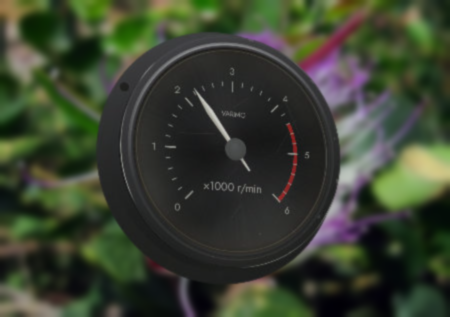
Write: 2200 rpm
